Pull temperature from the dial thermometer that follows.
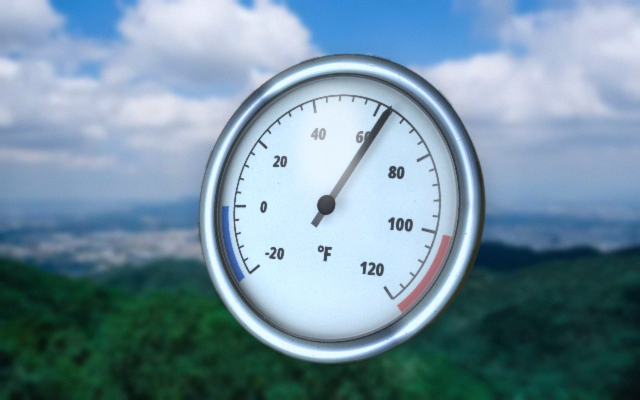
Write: 64 °F
